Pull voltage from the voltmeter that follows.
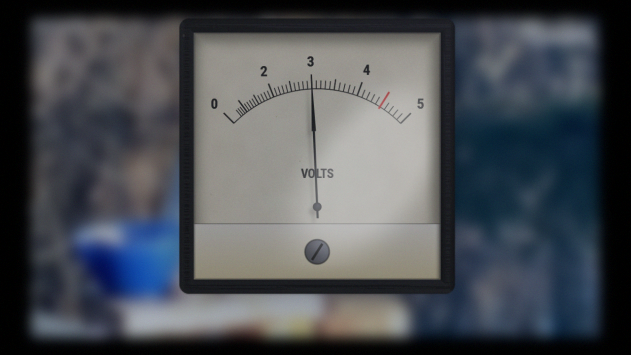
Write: 3 V
